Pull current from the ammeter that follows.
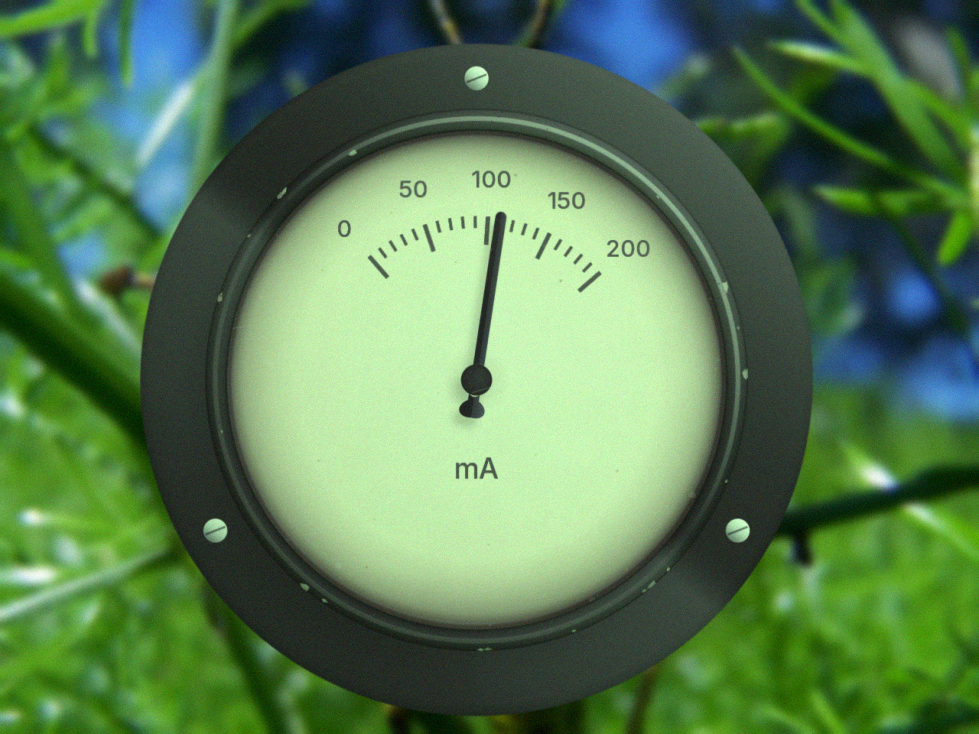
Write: 110 mA
